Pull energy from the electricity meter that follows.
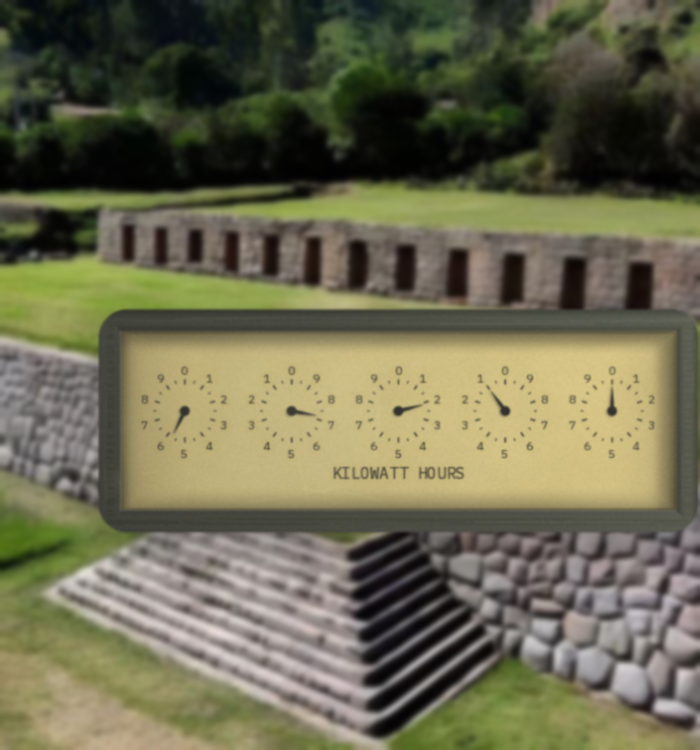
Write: 57210 kWh
